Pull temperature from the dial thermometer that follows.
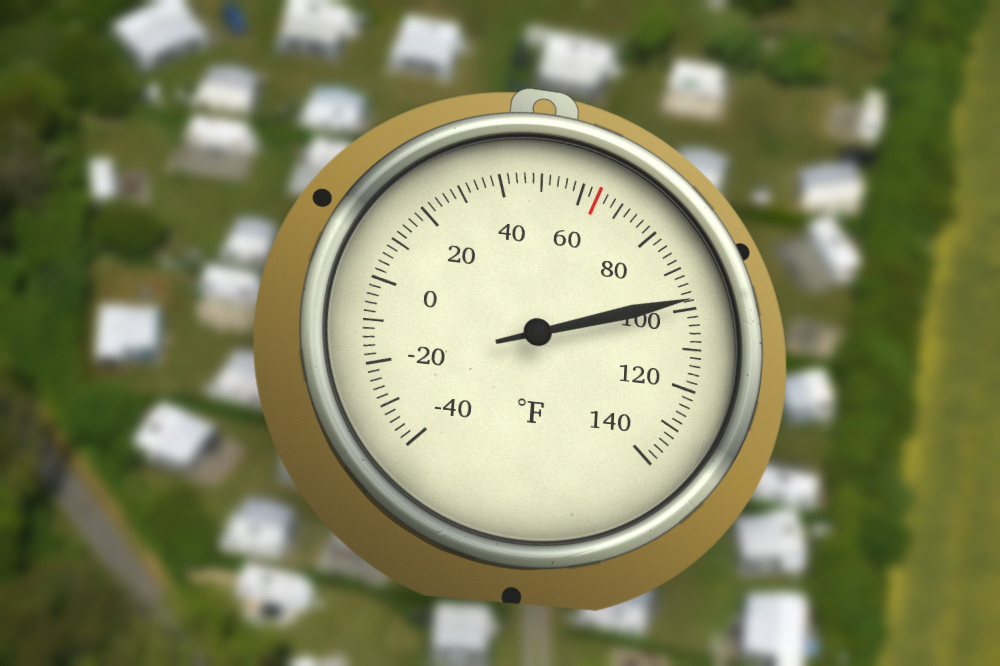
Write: 98 °F
